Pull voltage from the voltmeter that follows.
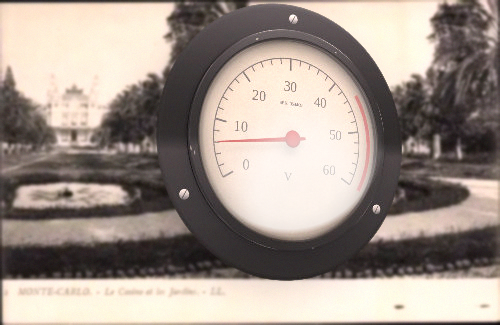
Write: 6 V
